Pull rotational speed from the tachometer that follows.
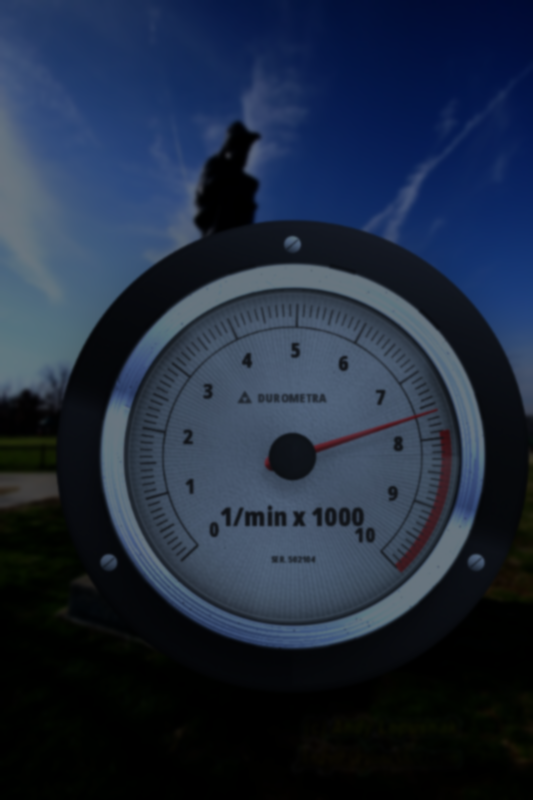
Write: 7600 rpm
